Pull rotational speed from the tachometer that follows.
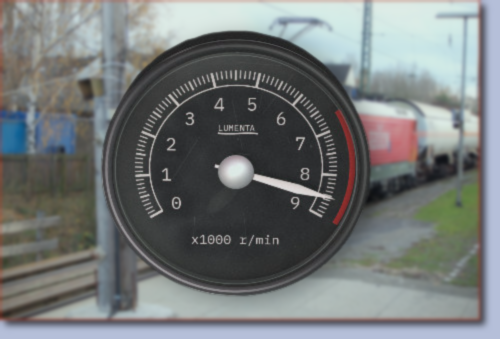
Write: 8500 rpm
